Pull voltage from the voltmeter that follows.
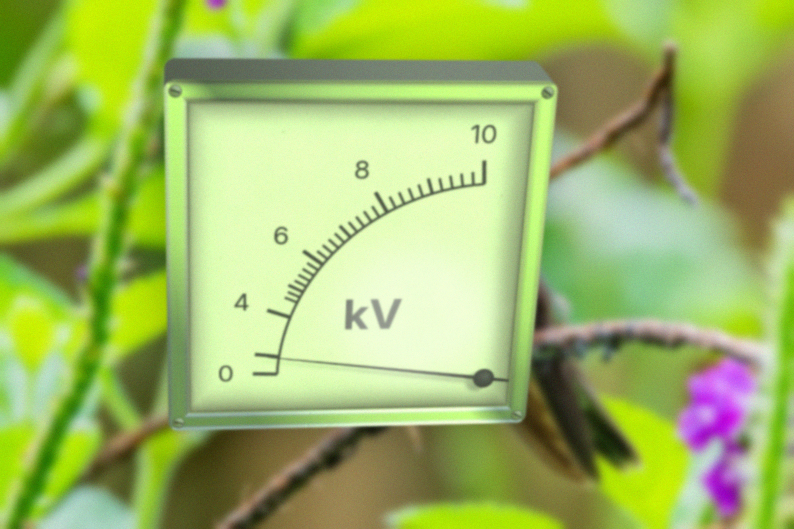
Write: 2 kV
